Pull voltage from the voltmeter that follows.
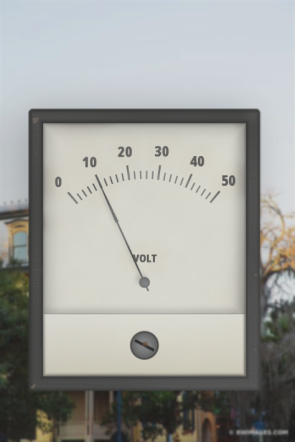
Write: 10 V
